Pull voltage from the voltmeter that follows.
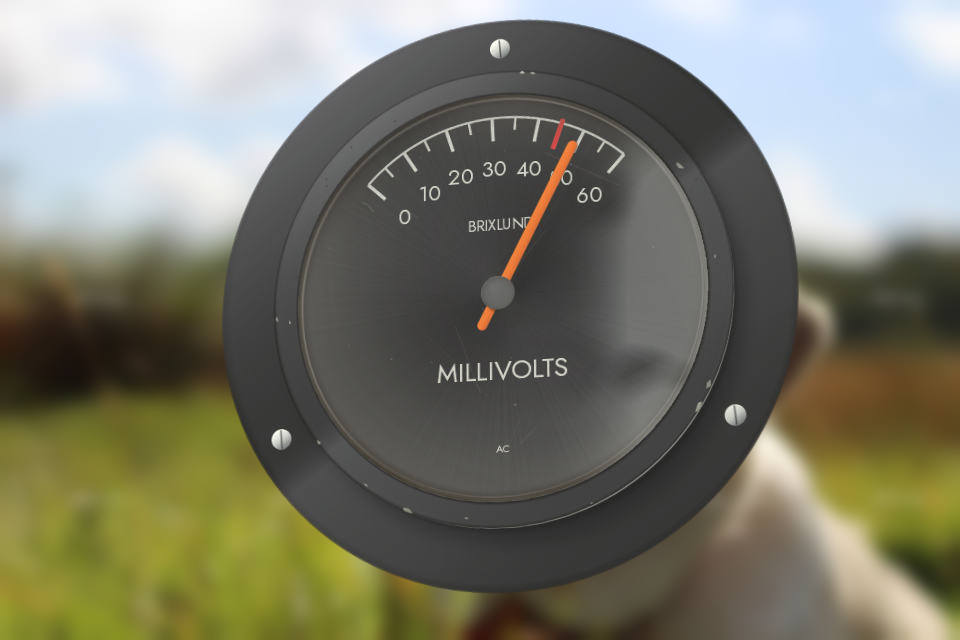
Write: 50 mV
